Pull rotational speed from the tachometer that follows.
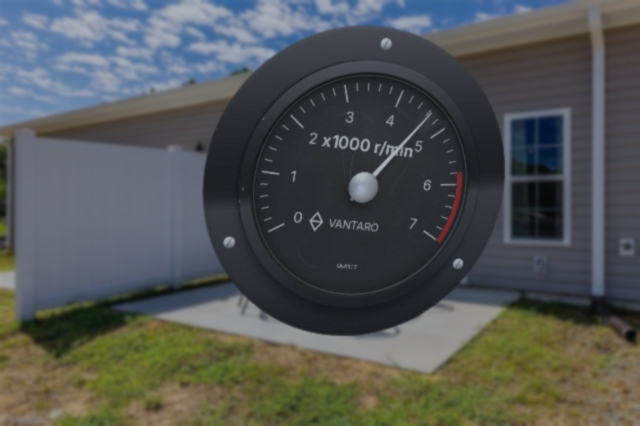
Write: 4600 rpm
